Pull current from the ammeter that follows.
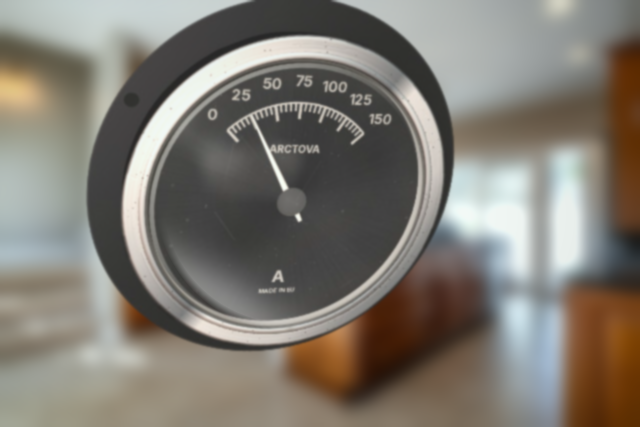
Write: 25 A
